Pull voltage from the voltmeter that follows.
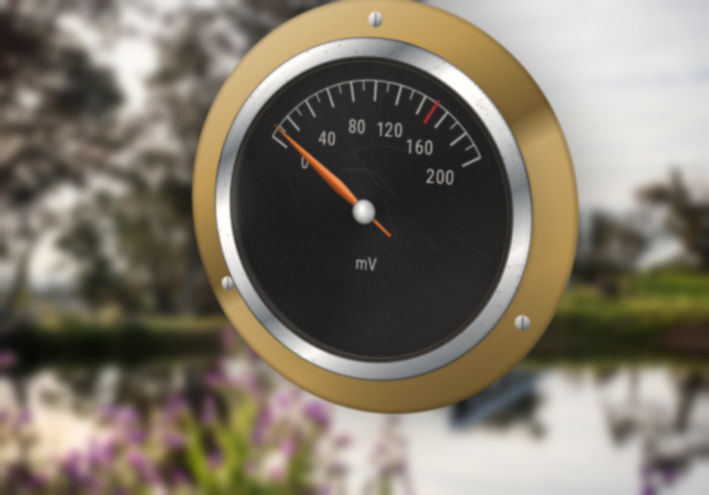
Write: 10 mV
